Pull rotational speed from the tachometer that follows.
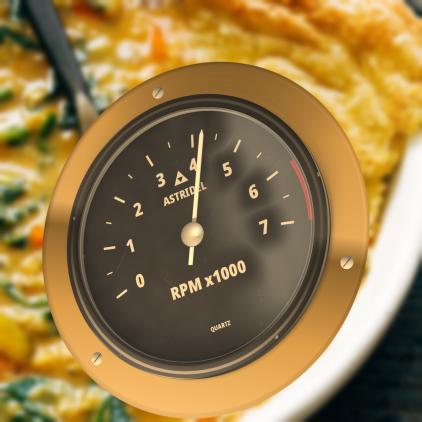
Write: 4250 rpm
